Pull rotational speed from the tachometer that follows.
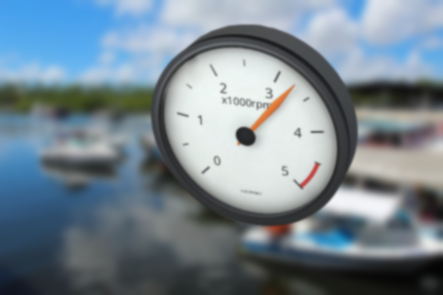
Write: 3250 rpm
